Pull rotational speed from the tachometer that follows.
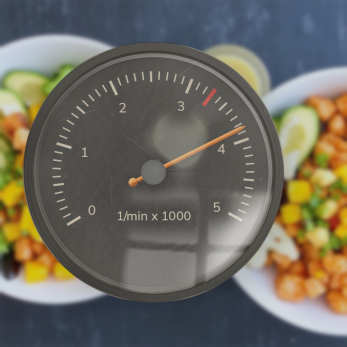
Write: 3850 rpm
